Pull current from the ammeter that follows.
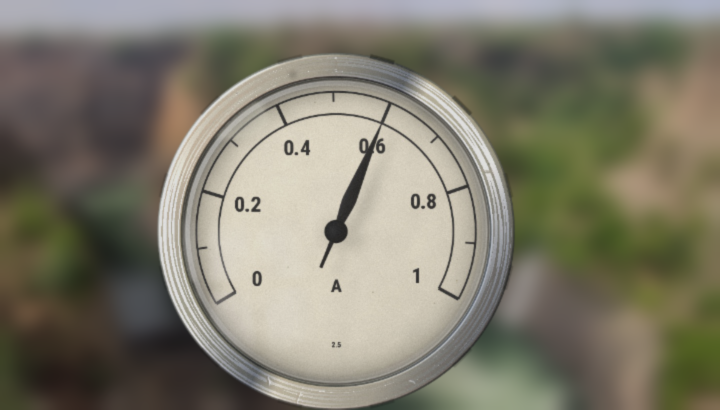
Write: 0.6 A
